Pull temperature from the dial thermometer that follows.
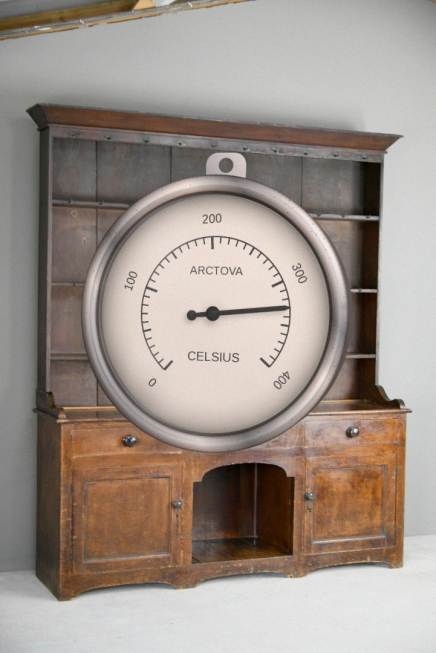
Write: 330 °C
